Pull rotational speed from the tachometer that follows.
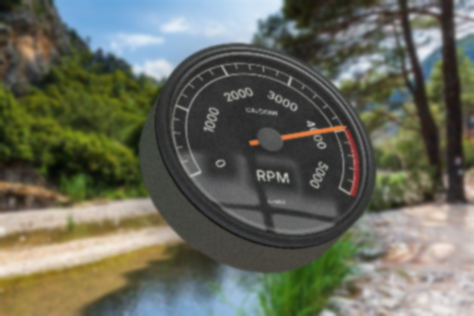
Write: 4000 rpm
